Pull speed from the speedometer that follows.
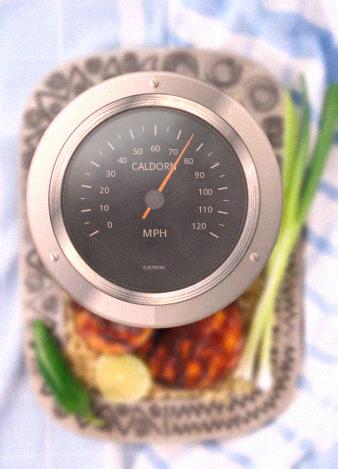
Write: 75 mph
